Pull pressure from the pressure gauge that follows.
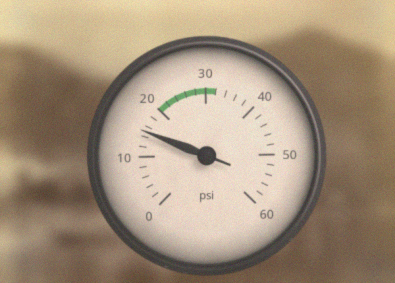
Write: 15 psi
